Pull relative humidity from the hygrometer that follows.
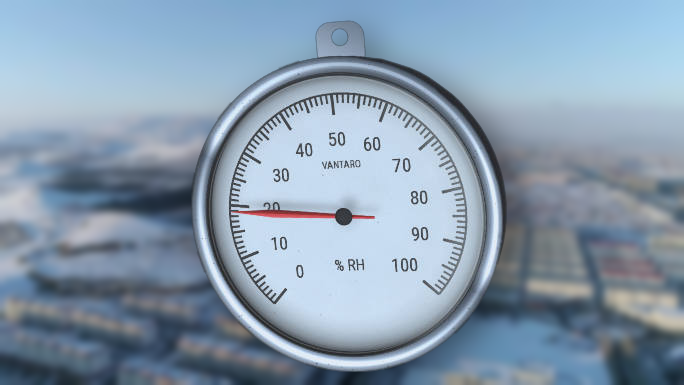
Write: 19 %
